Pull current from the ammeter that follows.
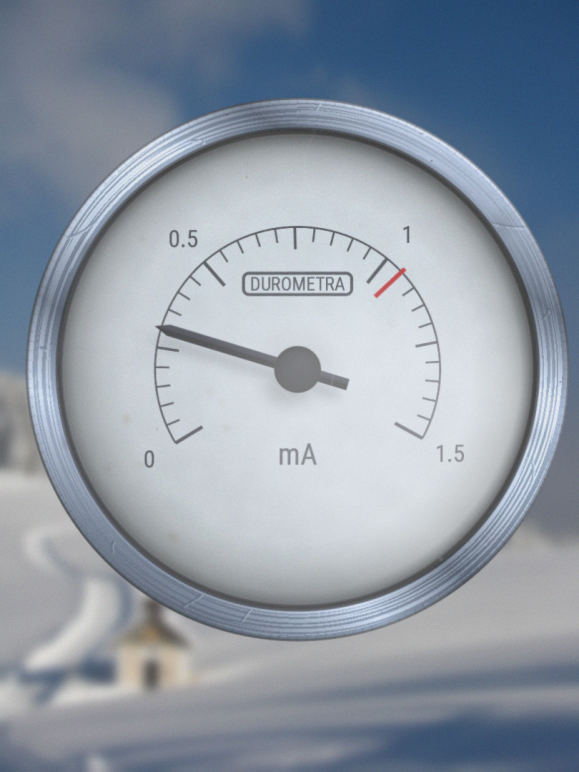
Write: 0.3 mA
